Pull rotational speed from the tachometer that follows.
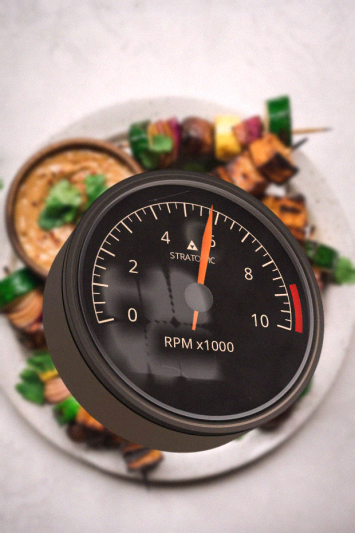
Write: 5750 rpm
